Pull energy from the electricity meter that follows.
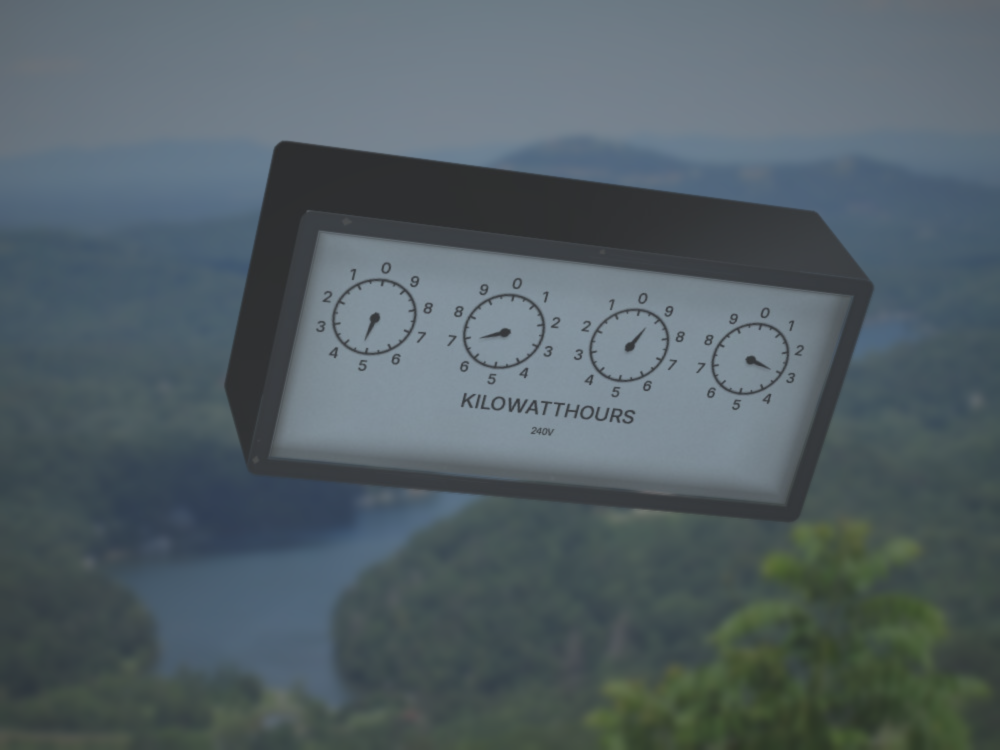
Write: 4693 kWh
